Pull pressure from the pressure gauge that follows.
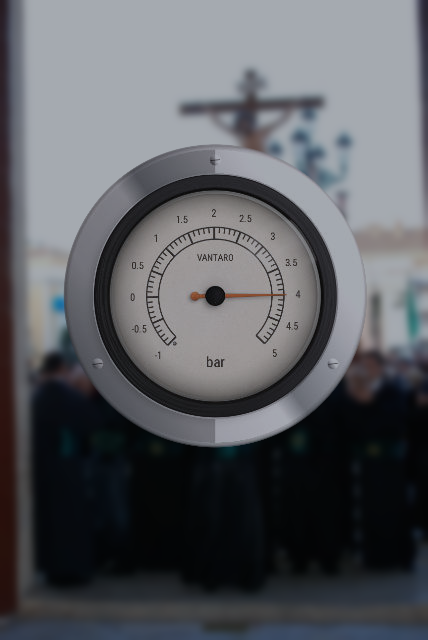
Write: 4 bar
